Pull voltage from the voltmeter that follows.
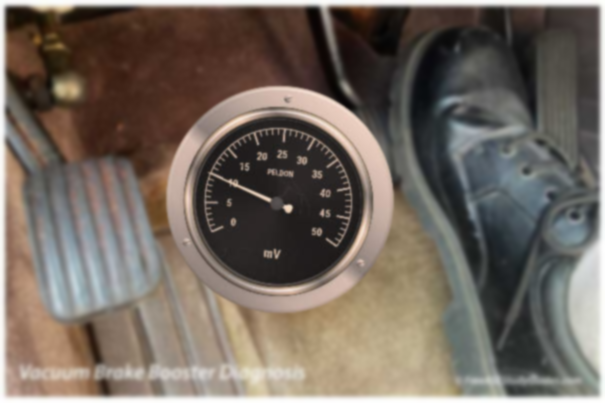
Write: 10 mV
